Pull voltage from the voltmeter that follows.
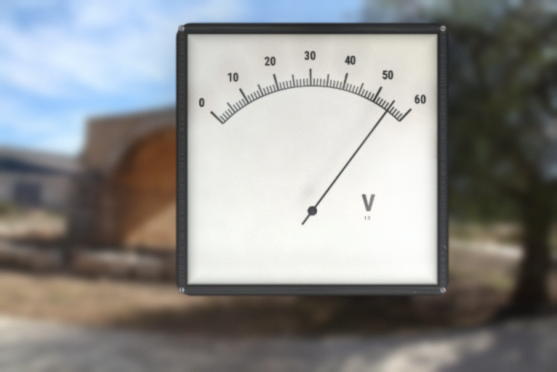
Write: 55 V
